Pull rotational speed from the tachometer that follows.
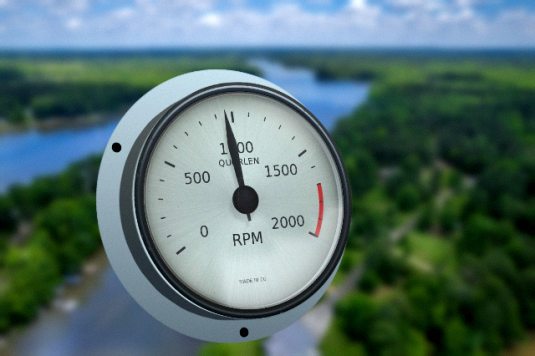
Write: 950 rpm
